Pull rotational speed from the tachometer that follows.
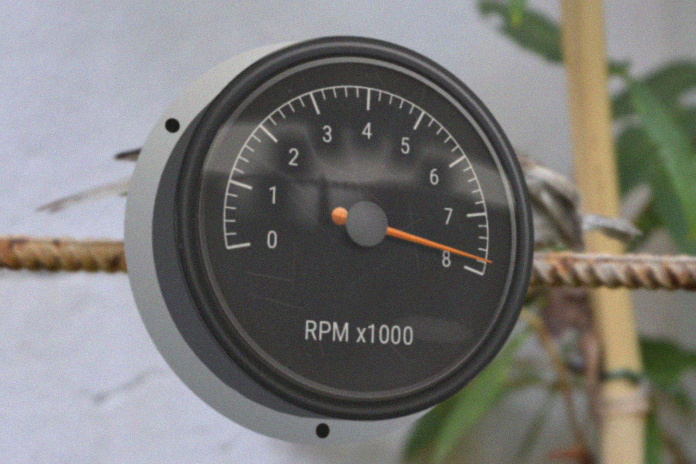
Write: 7800 rpm
